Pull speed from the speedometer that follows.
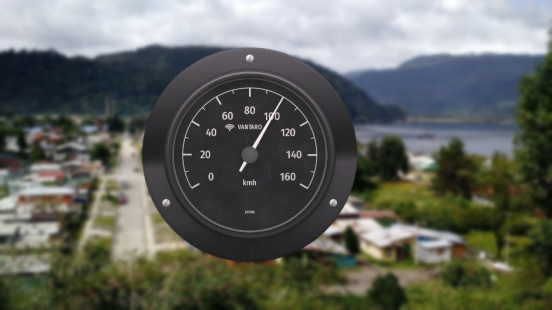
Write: 100 km/h
